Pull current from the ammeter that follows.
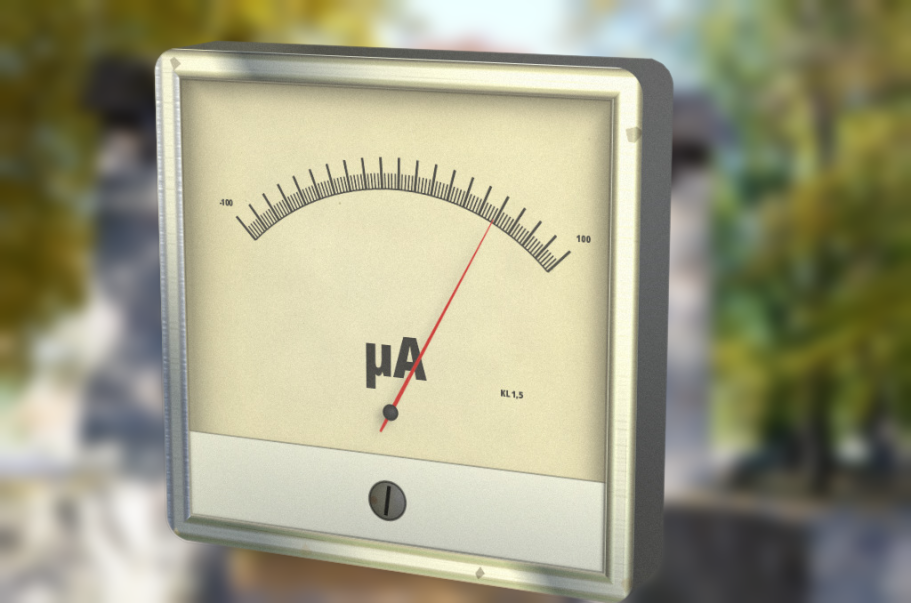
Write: 60 µA
